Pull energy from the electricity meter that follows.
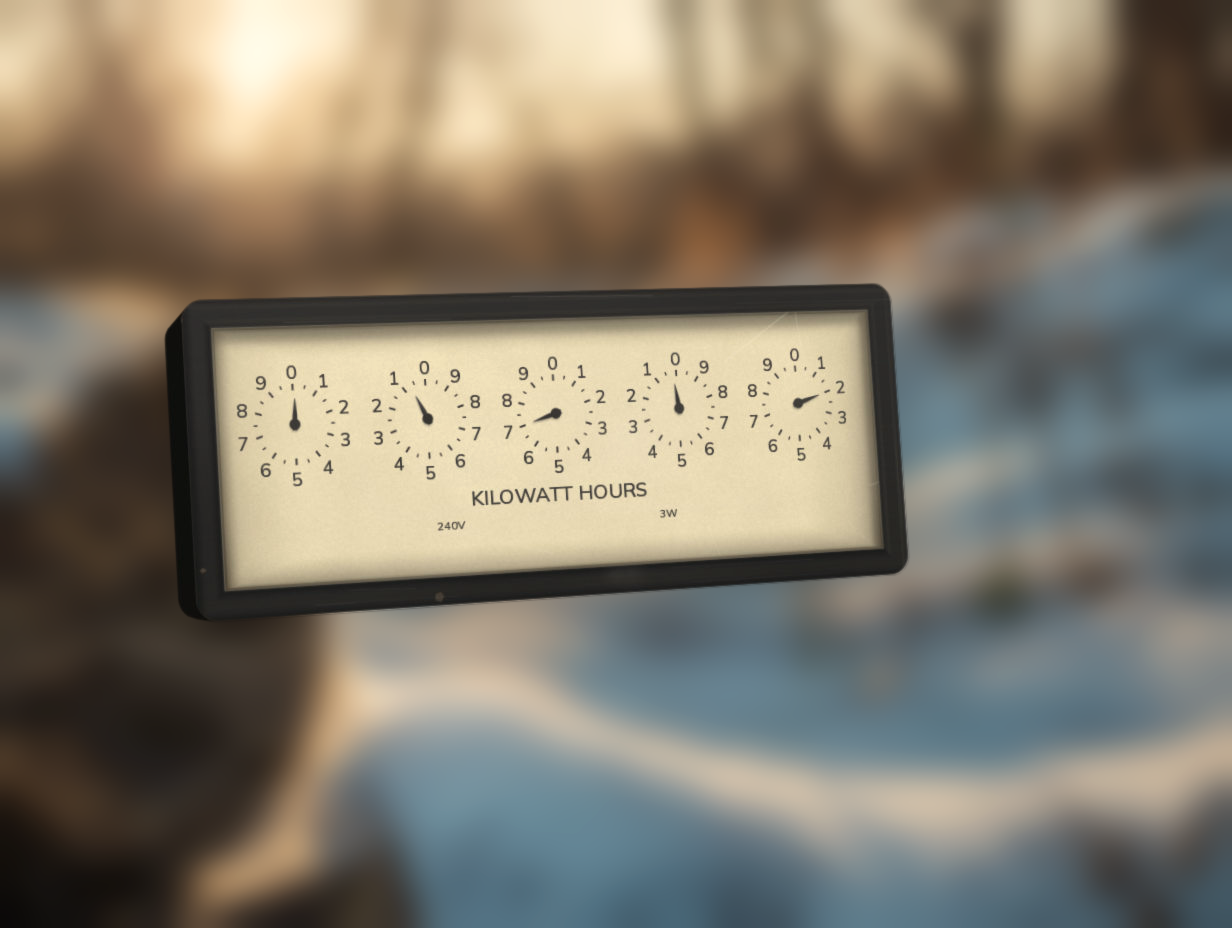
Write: 702 kWh
